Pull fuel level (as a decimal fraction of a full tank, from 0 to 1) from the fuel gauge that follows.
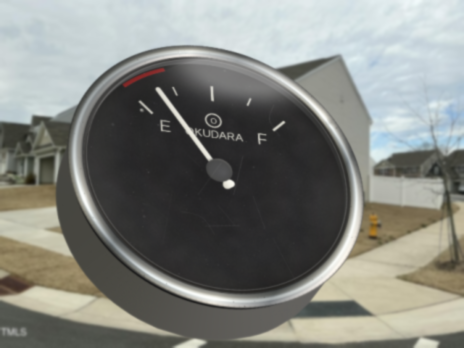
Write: 0.125
